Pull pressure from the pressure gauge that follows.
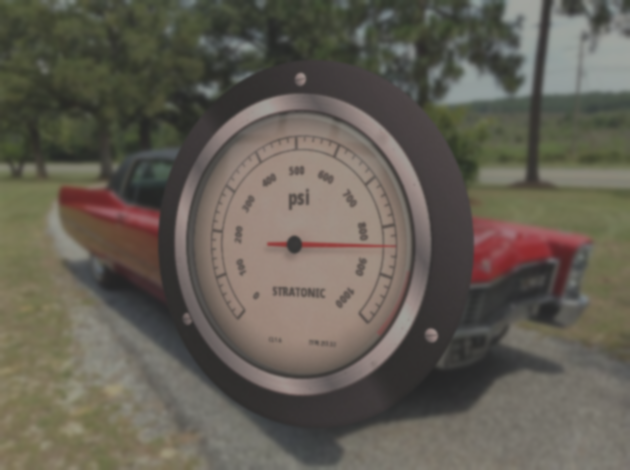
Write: 840 psi
